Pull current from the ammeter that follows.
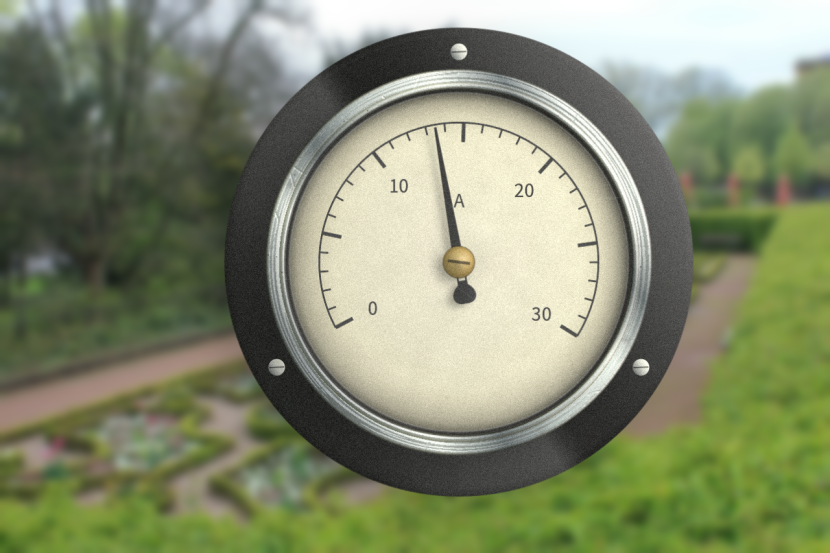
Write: 13.5 A
